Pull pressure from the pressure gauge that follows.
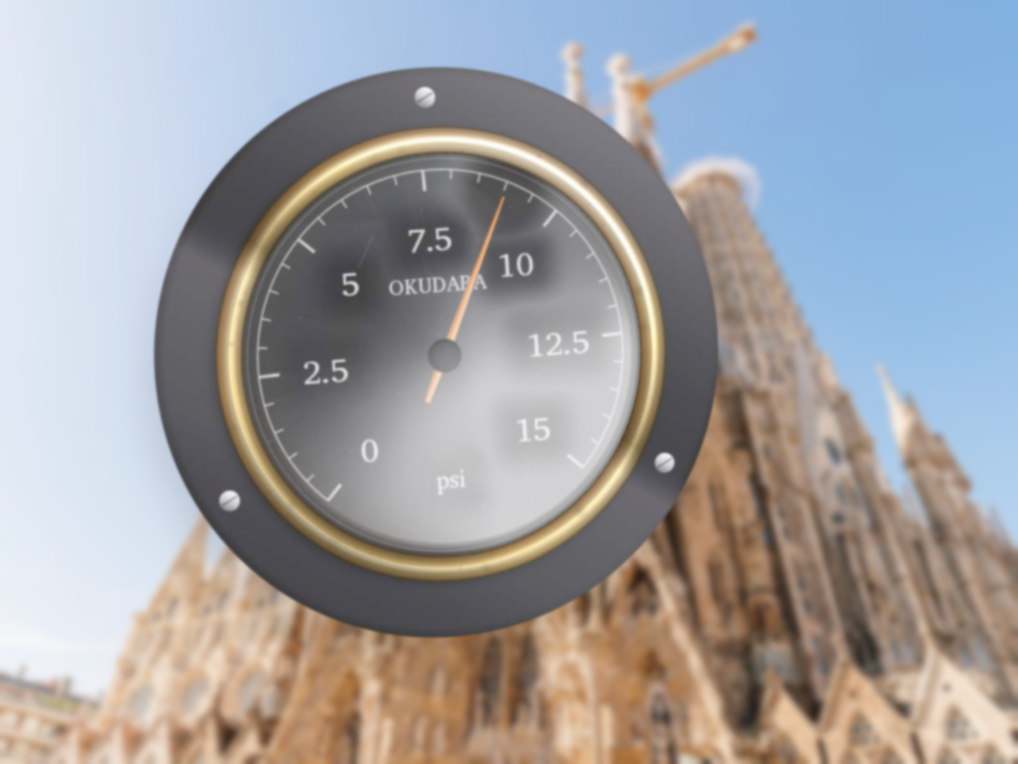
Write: 9 psi
